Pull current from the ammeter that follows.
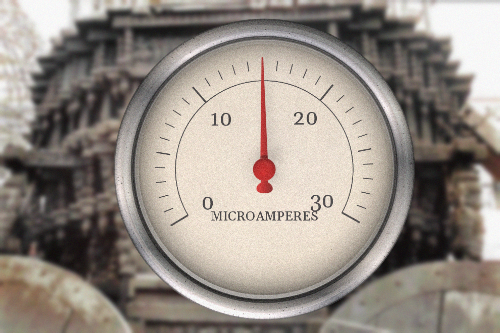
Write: 15 µA
